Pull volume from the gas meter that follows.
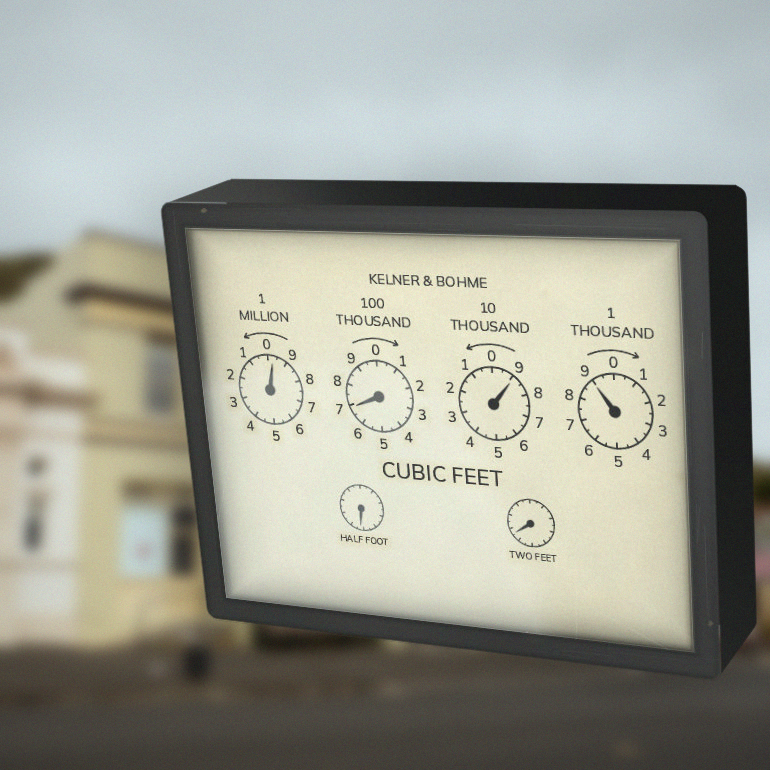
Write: 968900 ft³
